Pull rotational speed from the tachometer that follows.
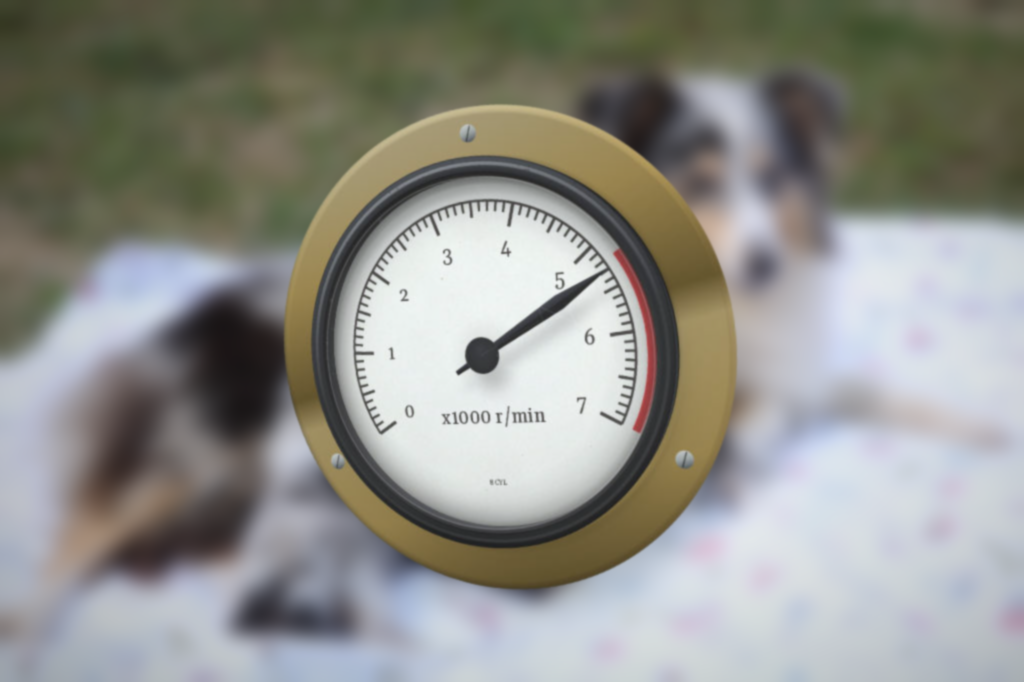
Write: 5300 rpm
